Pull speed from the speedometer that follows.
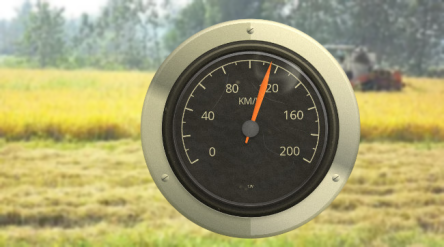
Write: 115 km/h
